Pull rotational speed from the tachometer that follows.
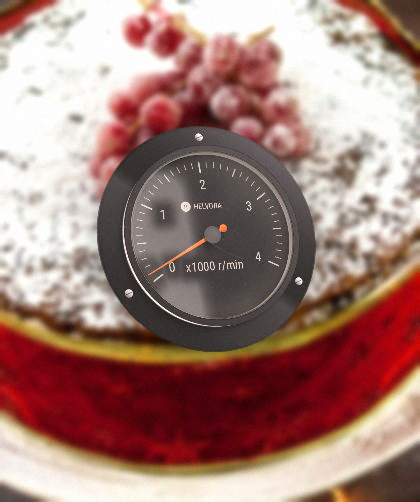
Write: 100 rpm
